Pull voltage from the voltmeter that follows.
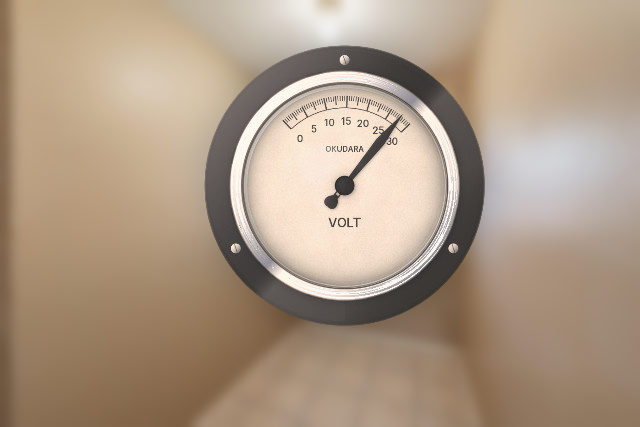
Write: 27.5 V
